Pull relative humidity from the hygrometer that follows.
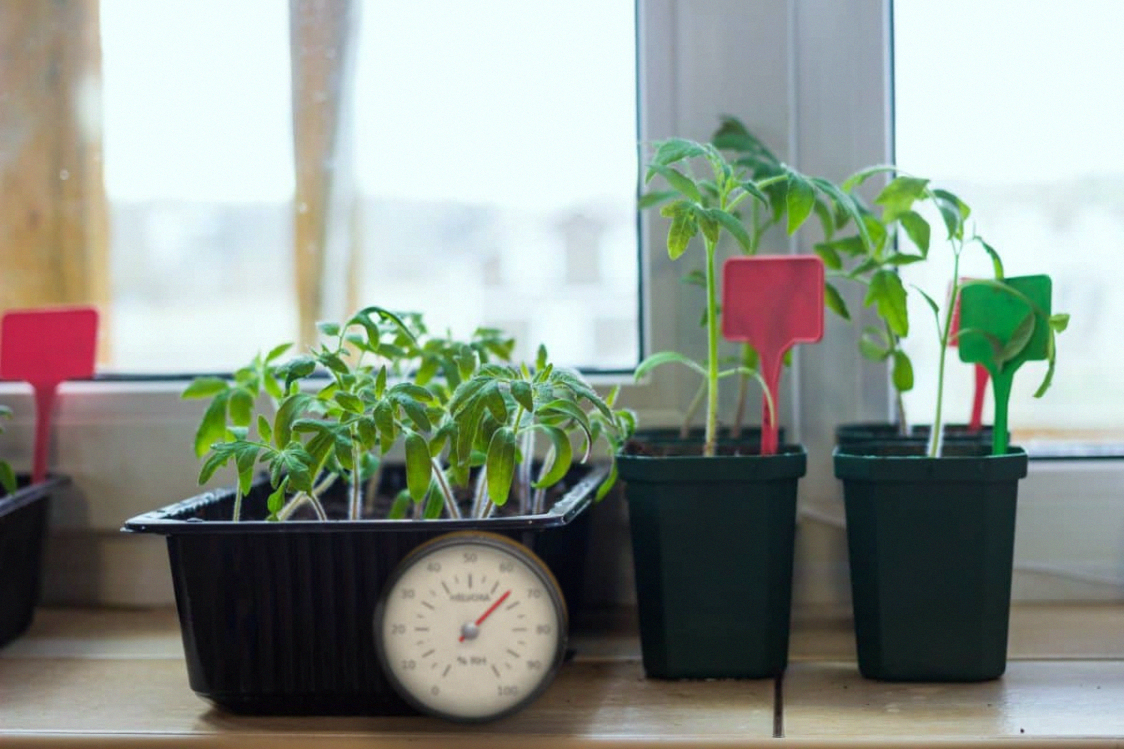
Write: 65 %
